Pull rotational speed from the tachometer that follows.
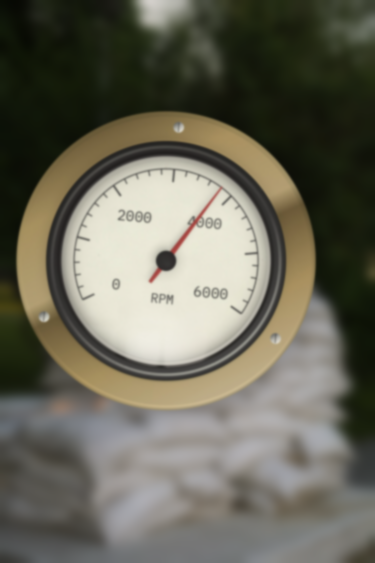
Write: 3800 rpm
